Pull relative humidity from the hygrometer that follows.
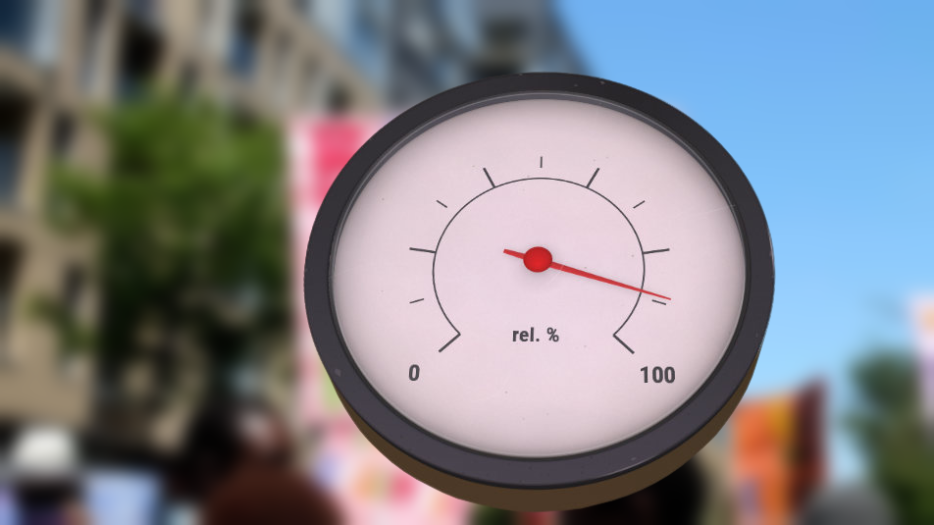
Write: 90 %
